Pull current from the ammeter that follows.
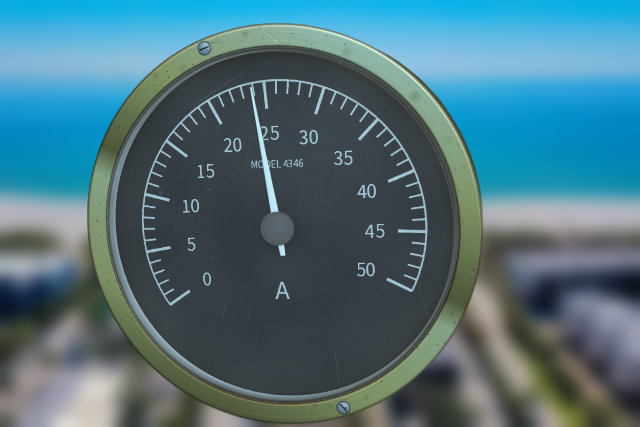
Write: 24 A
